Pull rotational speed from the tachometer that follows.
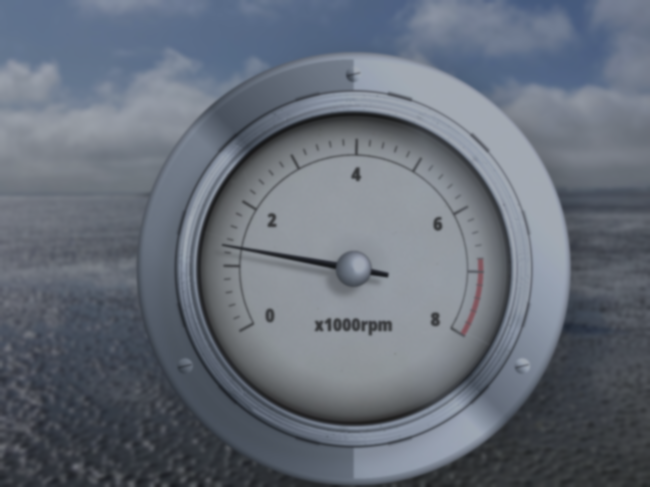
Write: 1300 rpm
